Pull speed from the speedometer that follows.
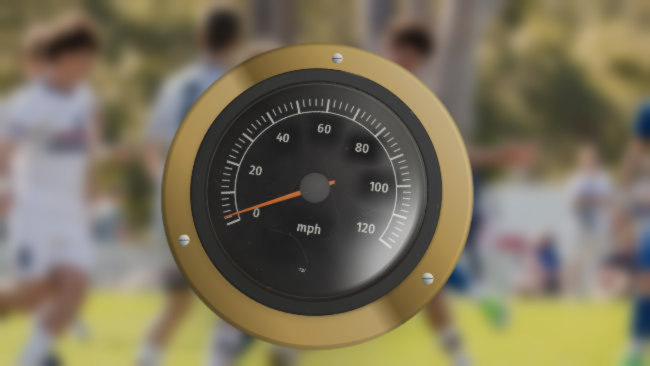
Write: 2 mph
